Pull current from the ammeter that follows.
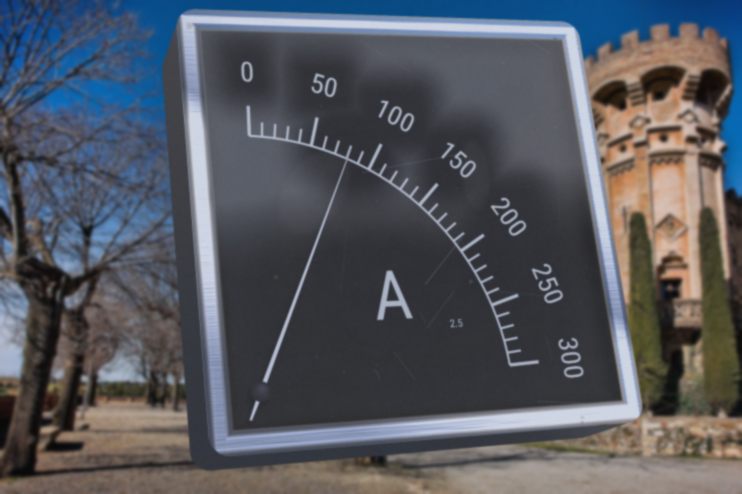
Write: 80 A
